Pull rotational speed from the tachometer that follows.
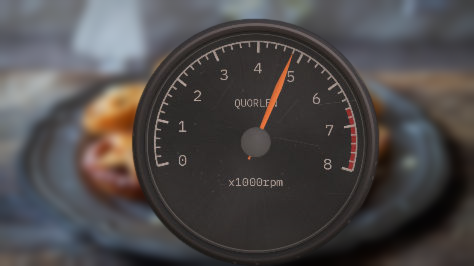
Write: 4800 rpm
